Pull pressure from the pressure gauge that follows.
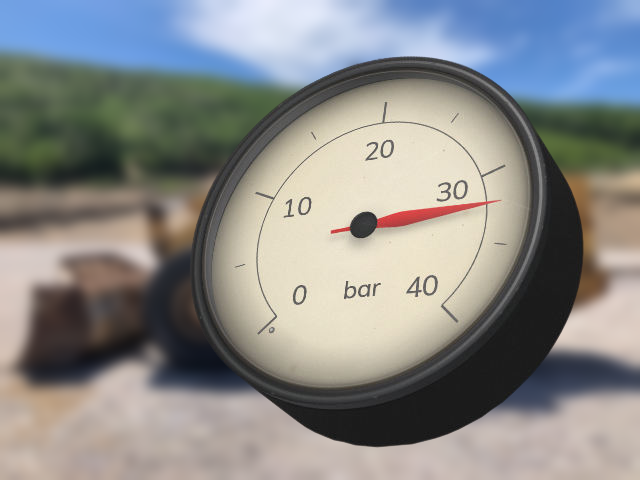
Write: 32.5 bar
